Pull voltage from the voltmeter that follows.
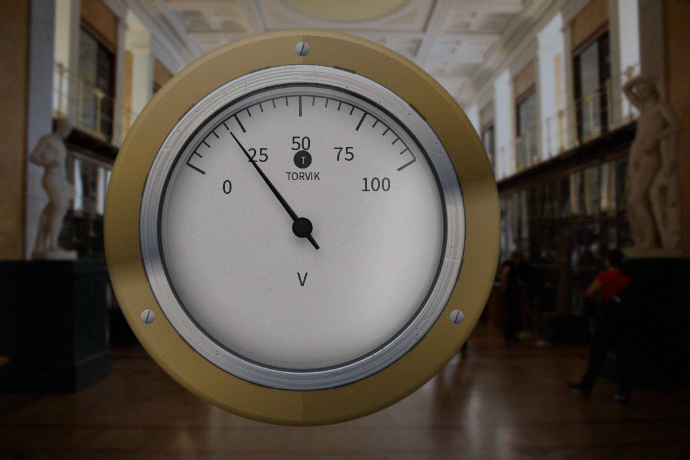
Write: 20 V
